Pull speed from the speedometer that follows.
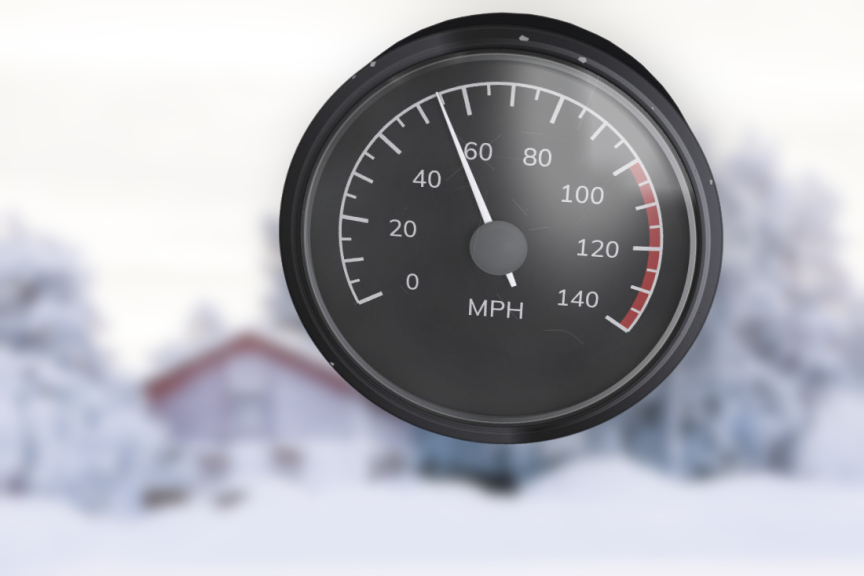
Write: 55 mph
